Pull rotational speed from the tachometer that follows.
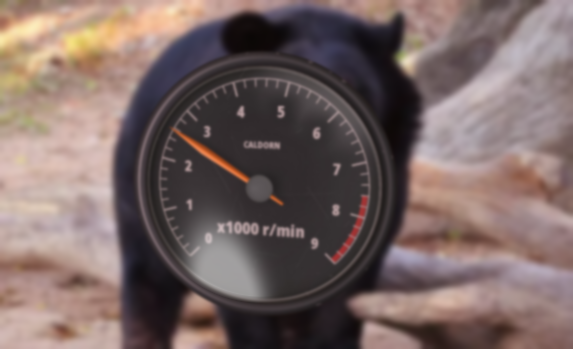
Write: 2600 rpm
